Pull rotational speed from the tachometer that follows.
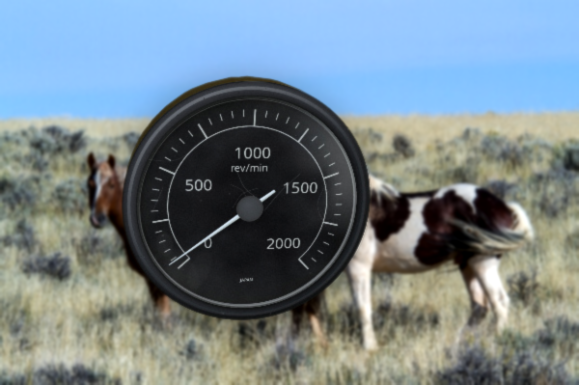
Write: 50 rpm
